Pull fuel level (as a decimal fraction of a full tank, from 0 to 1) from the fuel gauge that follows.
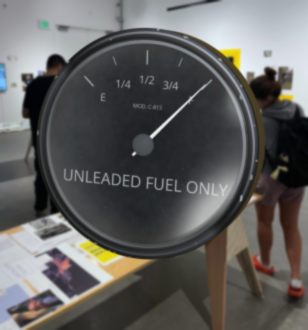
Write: 1
